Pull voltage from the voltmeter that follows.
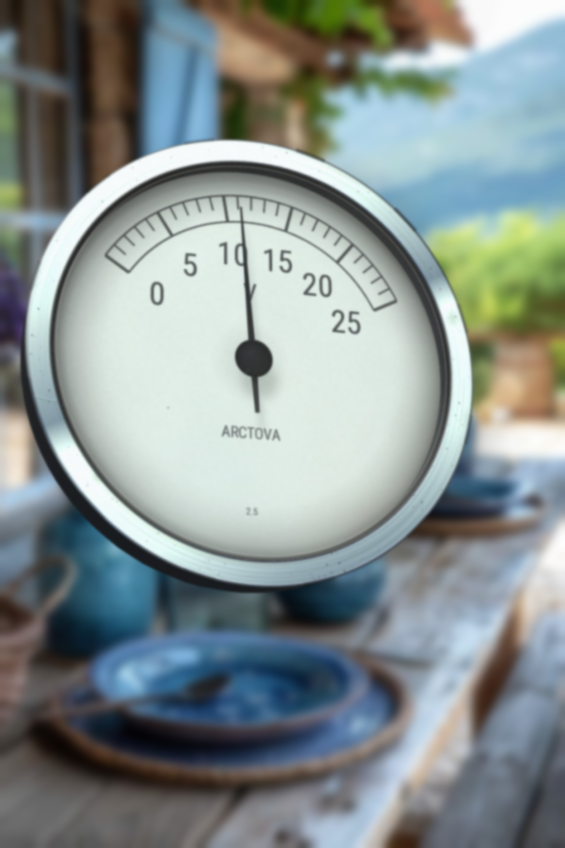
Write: 11 V
